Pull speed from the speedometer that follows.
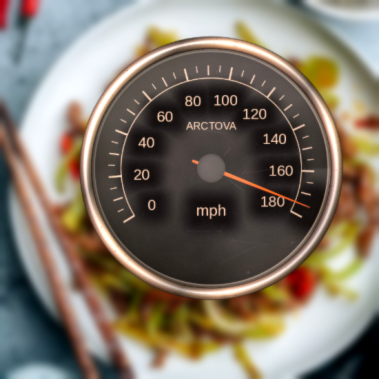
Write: 175 mph
